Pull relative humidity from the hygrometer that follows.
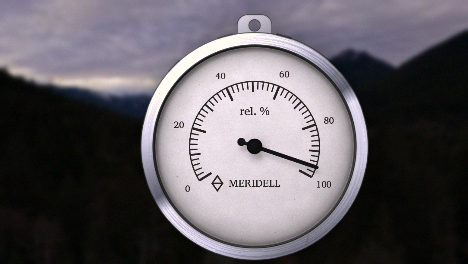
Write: 96 %
